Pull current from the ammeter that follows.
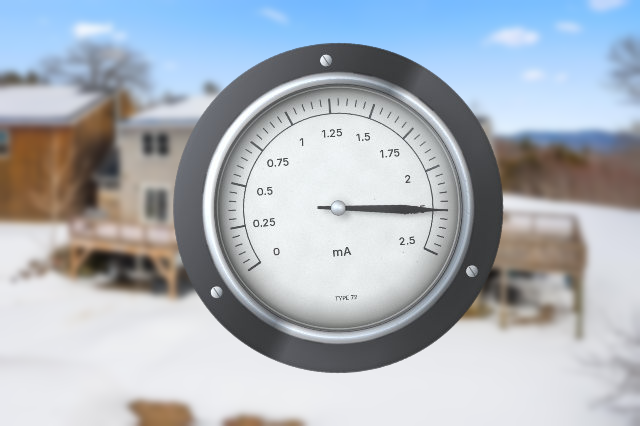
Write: 2.25 mA
